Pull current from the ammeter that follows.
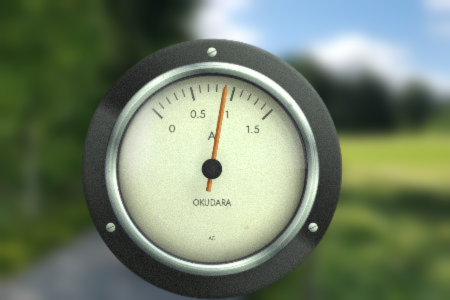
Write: 0.9 A
